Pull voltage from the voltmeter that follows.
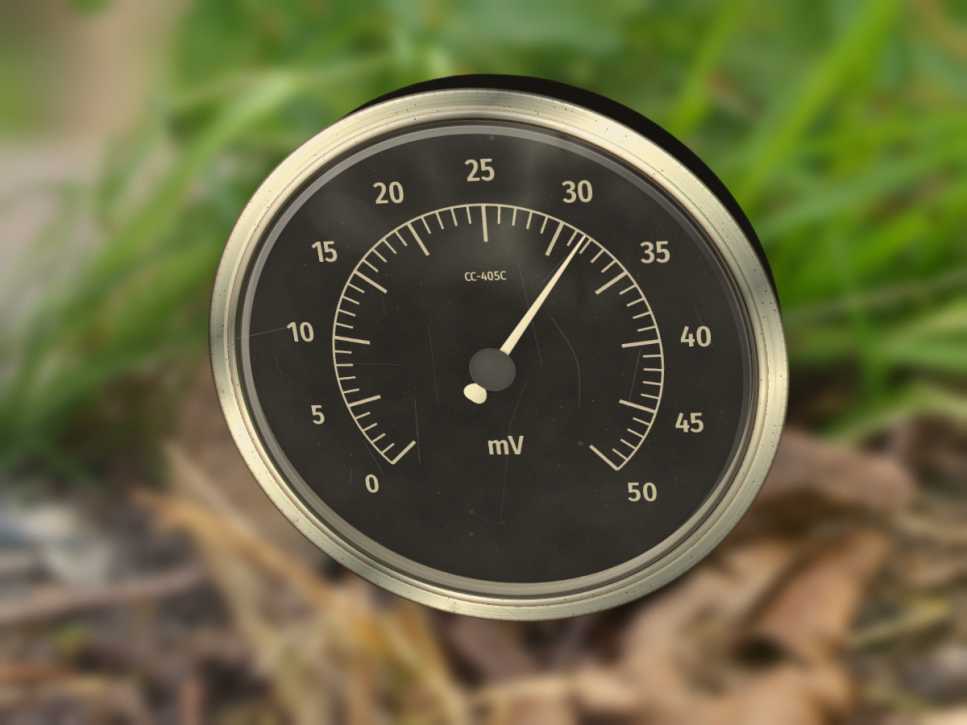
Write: 31.5 mV
